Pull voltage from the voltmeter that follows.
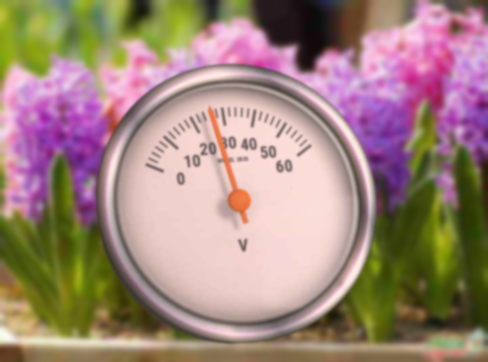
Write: 26 V
